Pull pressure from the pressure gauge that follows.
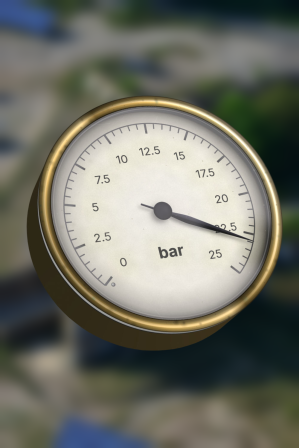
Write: 23 bar
